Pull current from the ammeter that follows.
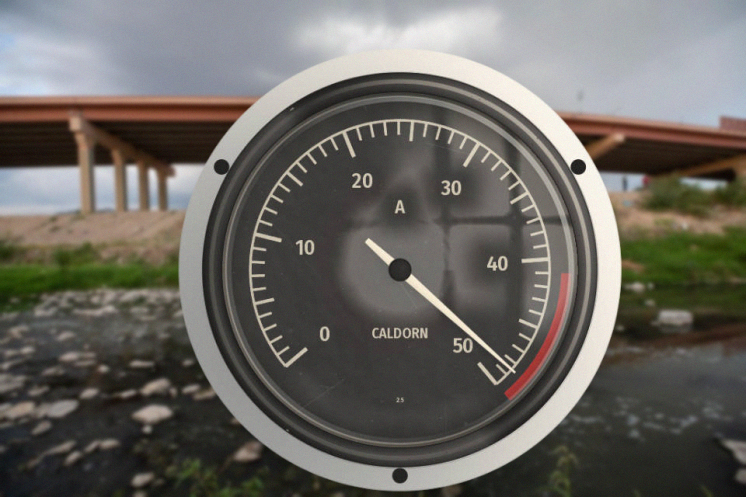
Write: 48.5 A
